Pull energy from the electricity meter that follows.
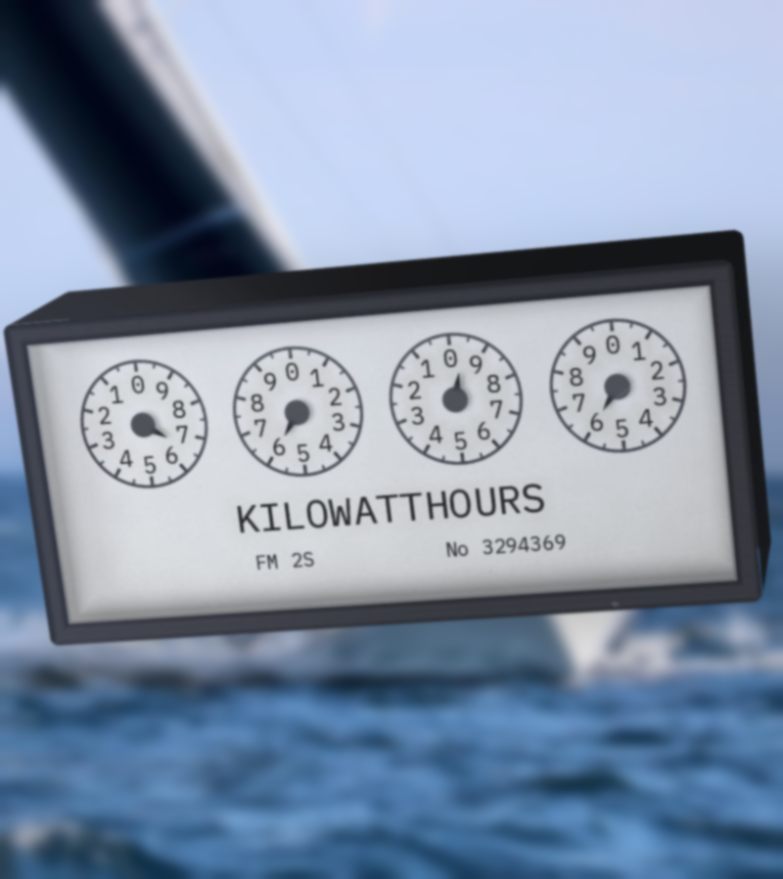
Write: 6596 kWh
